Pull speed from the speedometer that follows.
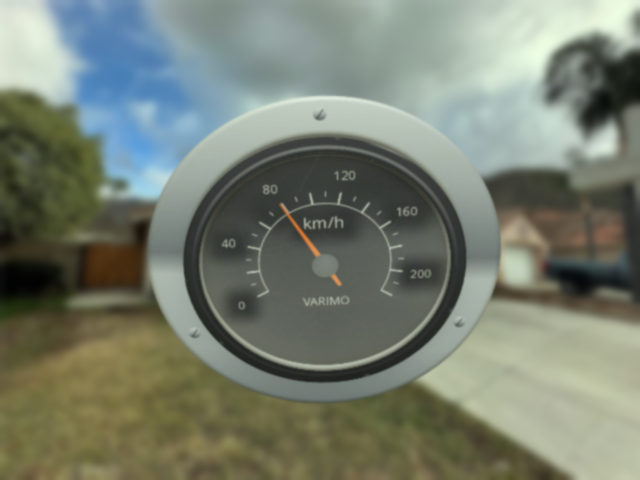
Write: 80 km/h
